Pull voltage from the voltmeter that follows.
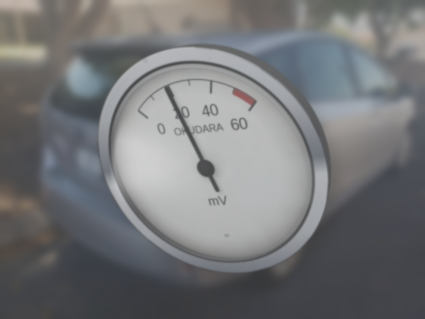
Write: 20 mV
